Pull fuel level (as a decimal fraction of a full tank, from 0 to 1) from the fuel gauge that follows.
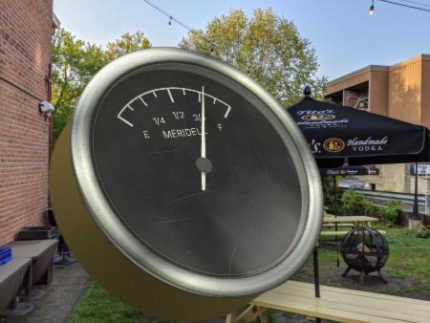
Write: 0.75
